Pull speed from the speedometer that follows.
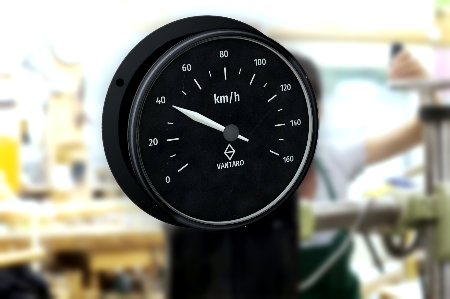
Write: 40 km/h
